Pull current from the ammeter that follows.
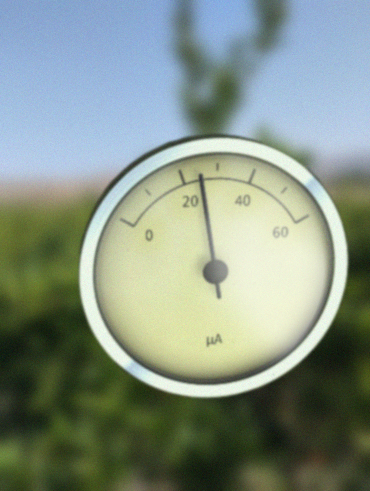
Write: 25 µA
